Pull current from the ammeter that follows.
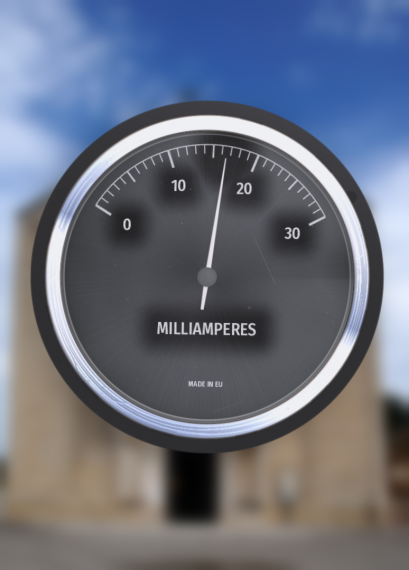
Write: 16.5 mA
